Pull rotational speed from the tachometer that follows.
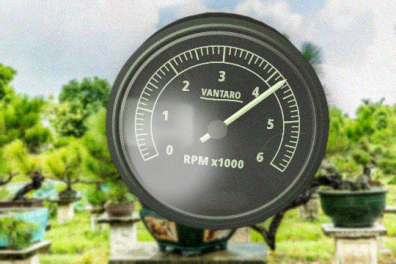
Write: 4200 rpm
